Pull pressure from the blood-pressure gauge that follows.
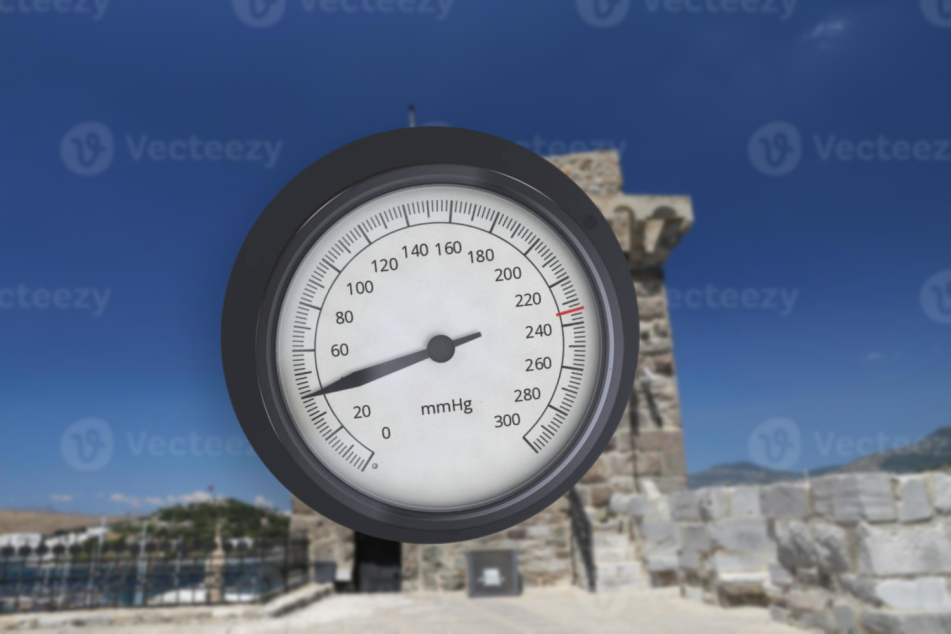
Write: 40 mmHg
